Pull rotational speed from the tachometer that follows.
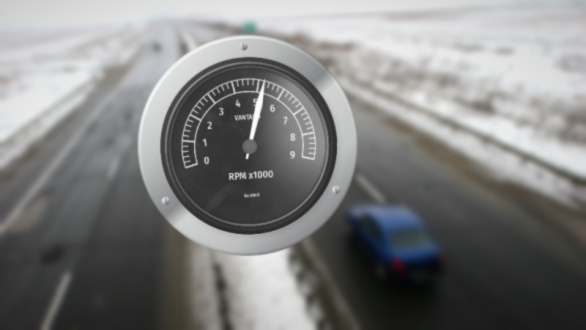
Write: 5200 rpm
